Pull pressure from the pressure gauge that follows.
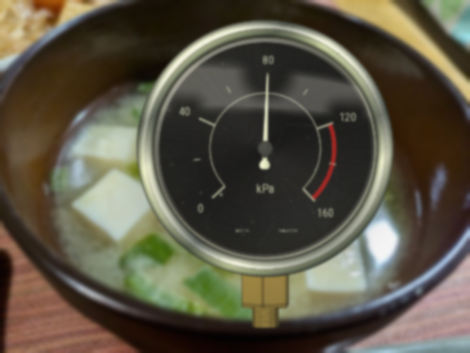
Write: 80 kPa
